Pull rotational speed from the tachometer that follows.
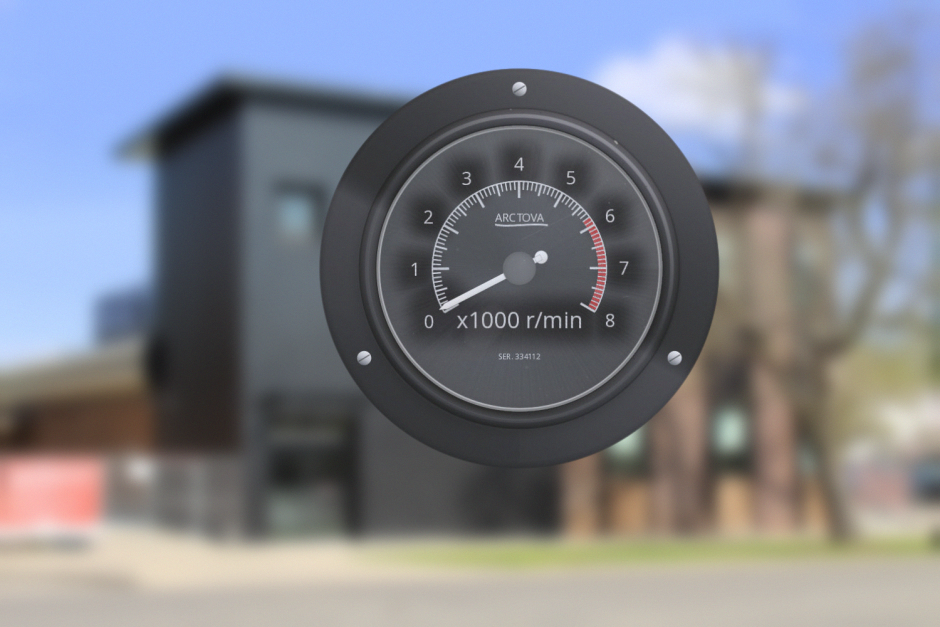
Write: 100 rpm
